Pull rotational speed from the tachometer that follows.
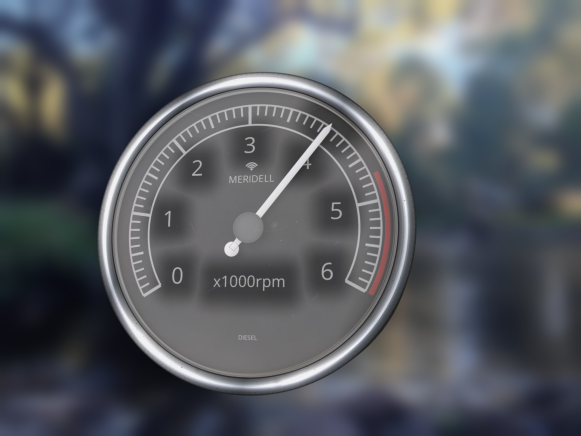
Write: 4000 rpm
